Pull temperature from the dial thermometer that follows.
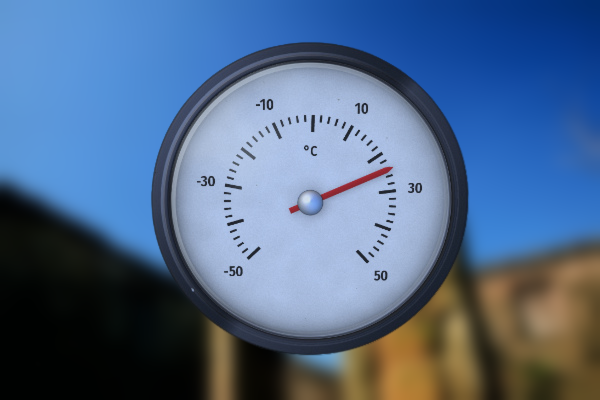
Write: 24 °C
